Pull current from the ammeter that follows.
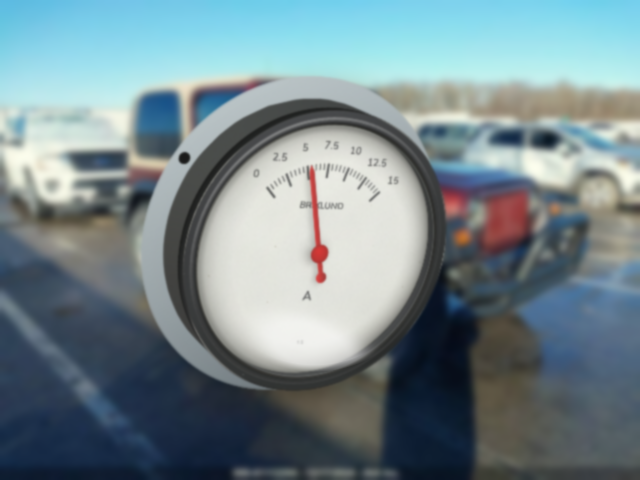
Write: 5 A
